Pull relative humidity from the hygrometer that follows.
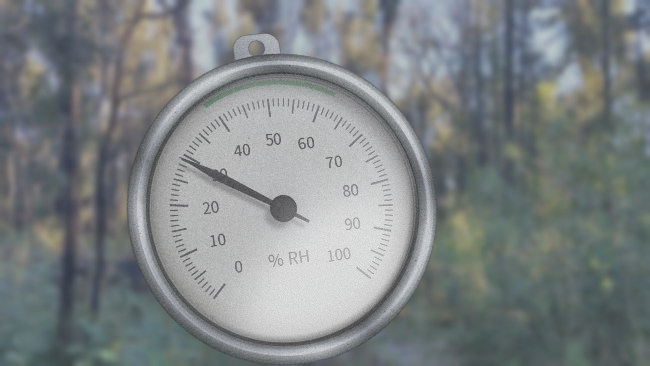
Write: 29 %
